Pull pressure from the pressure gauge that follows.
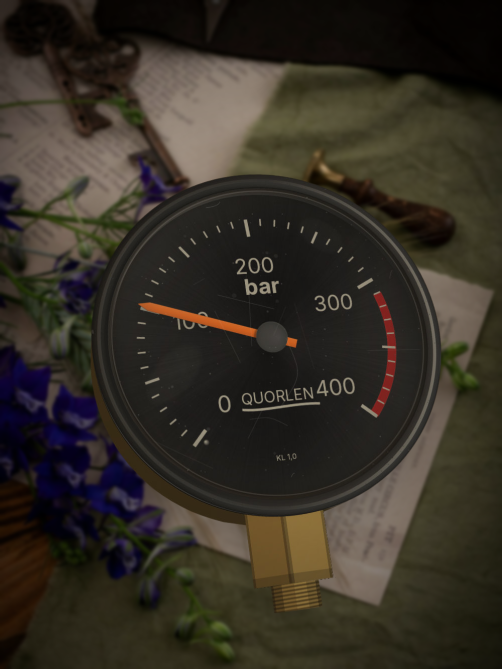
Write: 100 bar
